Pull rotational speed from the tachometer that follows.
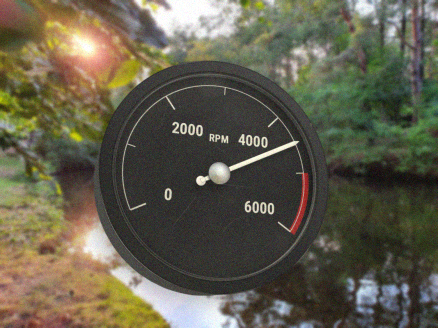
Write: 4500 rpm
